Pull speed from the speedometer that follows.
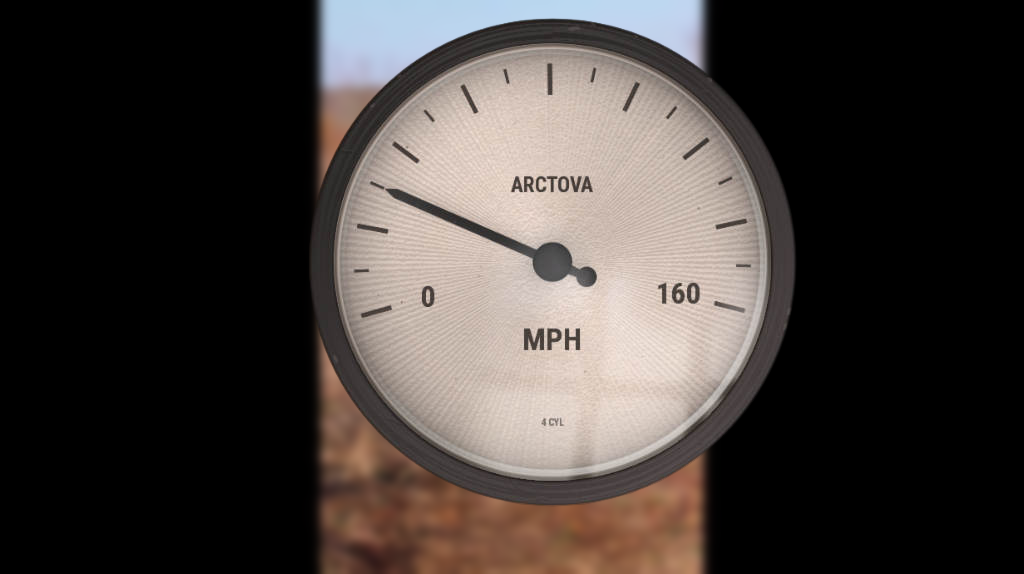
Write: 30 mph
